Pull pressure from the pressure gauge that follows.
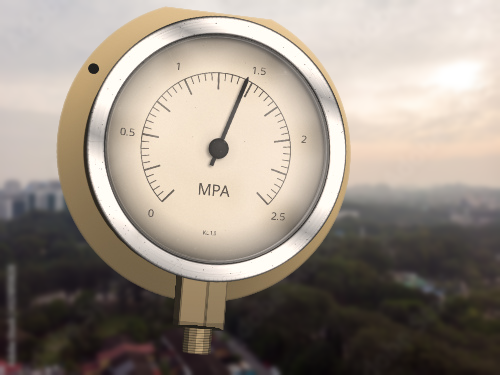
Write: 1.45 MPa
